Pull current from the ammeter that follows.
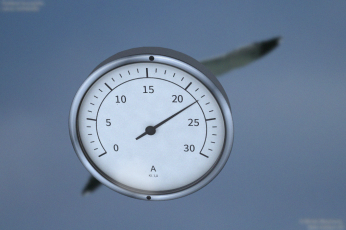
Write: 22 A
